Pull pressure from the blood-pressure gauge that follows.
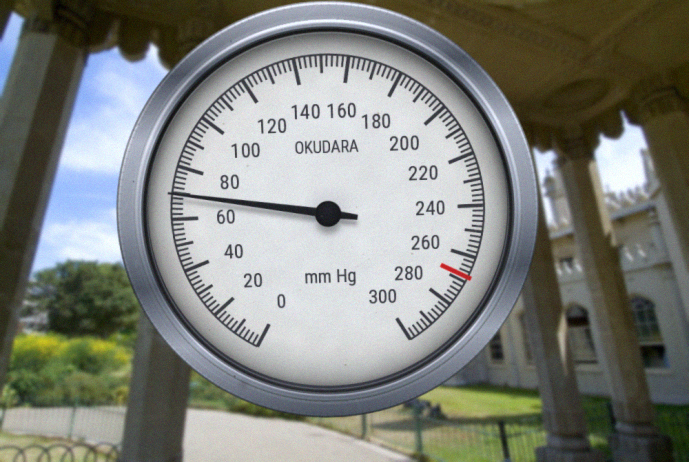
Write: 70 mmHg
